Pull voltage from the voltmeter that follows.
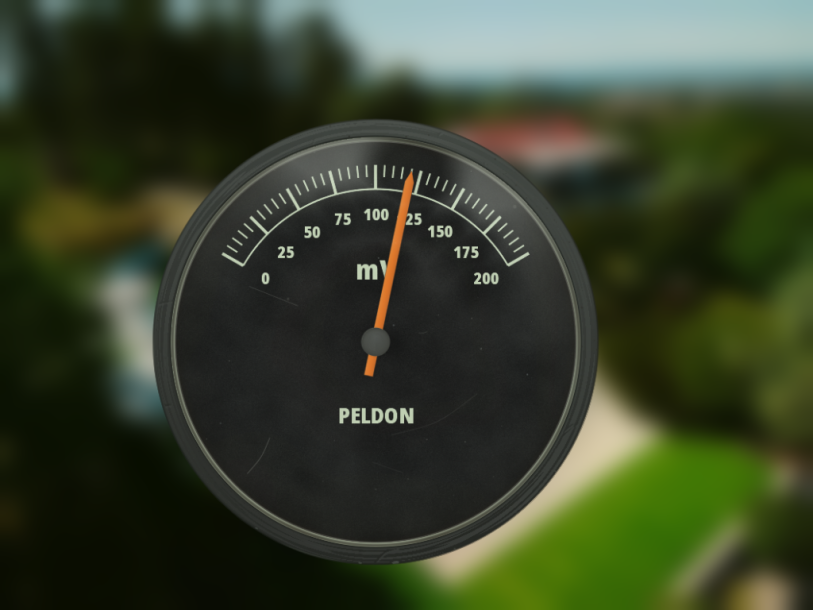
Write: 120 mV
